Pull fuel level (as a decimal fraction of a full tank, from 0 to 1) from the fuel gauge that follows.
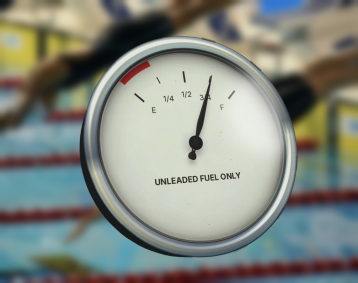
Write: 0.75
